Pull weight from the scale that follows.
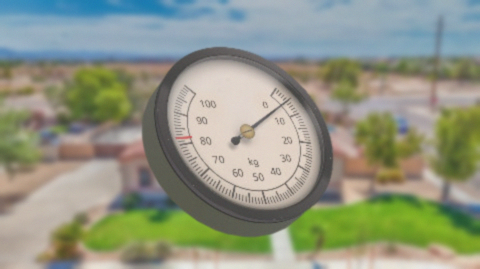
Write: 5 kg
